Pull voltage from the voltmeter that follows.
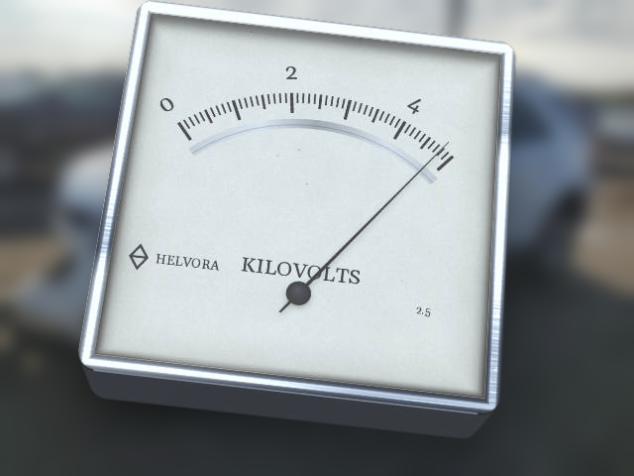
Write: 4.8 kV
